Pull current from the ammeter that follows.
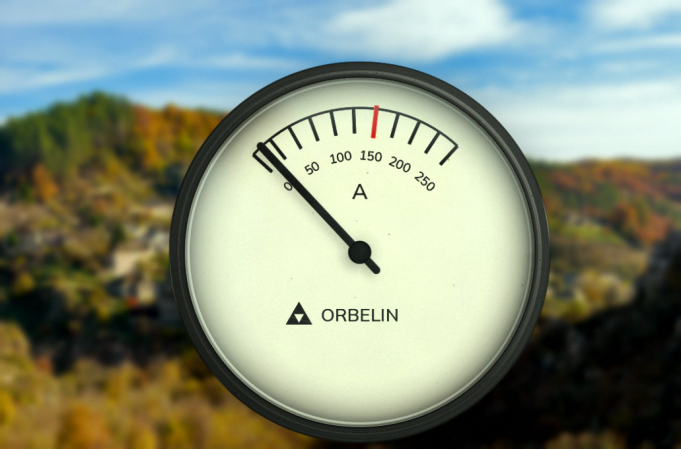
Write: 12.5 A
